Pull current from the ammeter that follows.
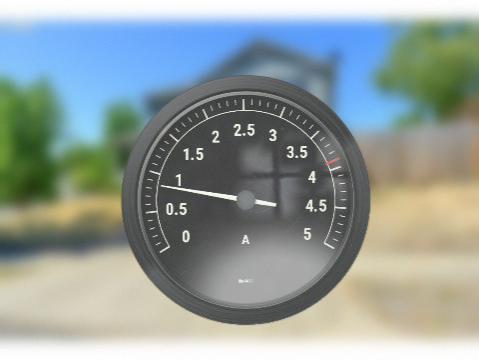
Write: 0.85 A
